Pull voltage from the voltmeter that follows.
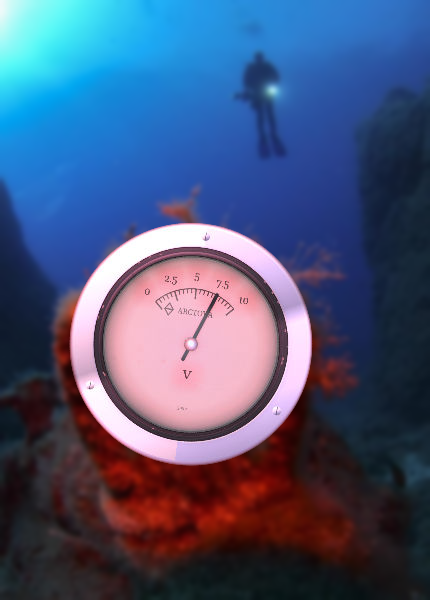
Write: 7.5 V
